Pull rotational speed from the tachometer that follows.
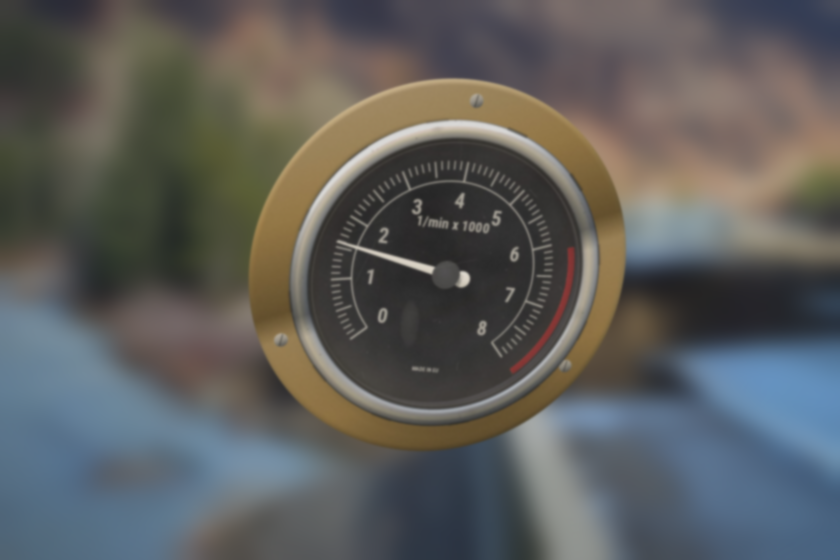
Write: 1600 rpm
